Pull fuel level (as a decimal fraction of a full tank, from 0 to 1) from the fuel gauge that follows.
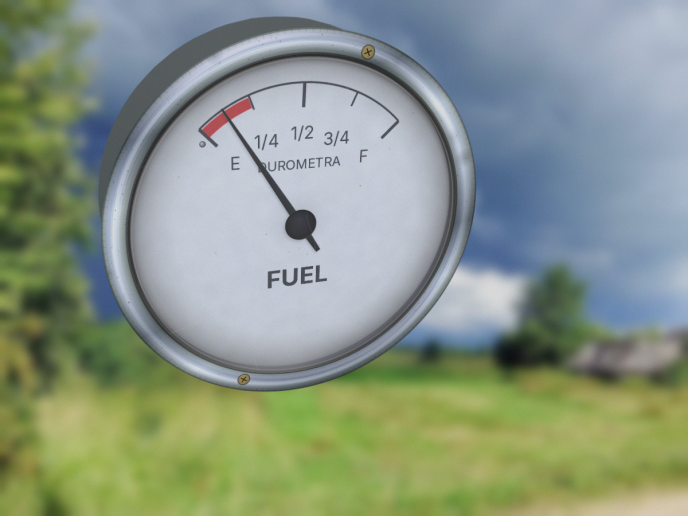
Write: 0.125
